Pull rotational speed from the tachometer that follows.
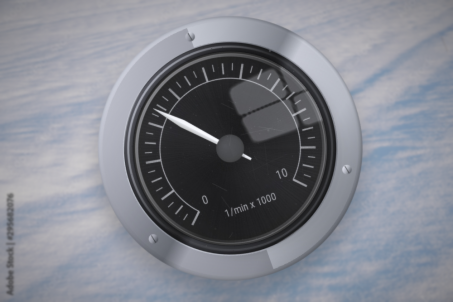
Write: 3375 rpm
